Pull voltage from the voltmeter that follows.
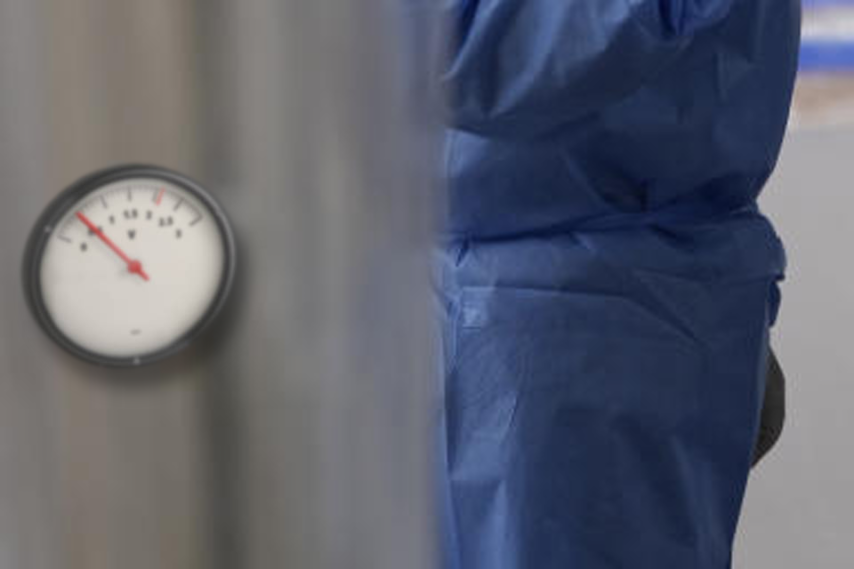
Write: 0.5 V
